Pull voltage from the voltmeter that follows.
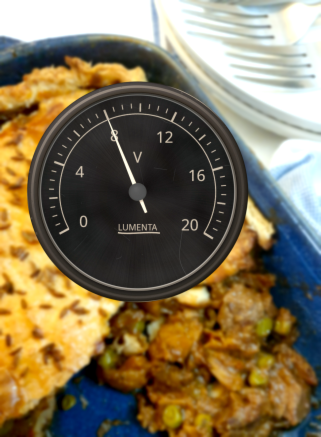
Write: 8 V
